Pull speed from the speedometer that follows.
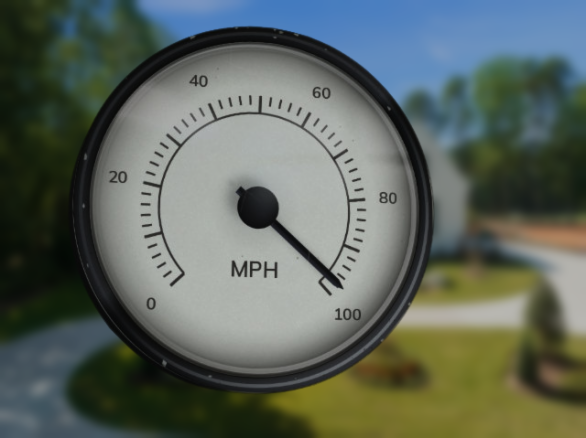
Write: 98 mph
